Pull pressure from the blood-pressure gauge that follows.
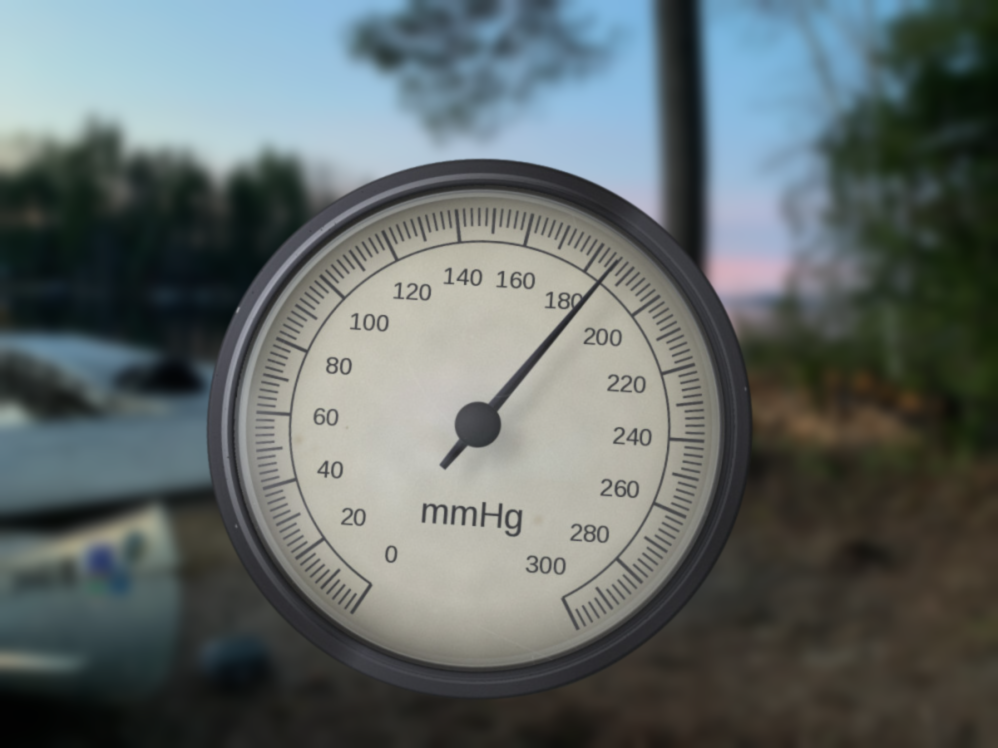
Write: 186 mmHg
